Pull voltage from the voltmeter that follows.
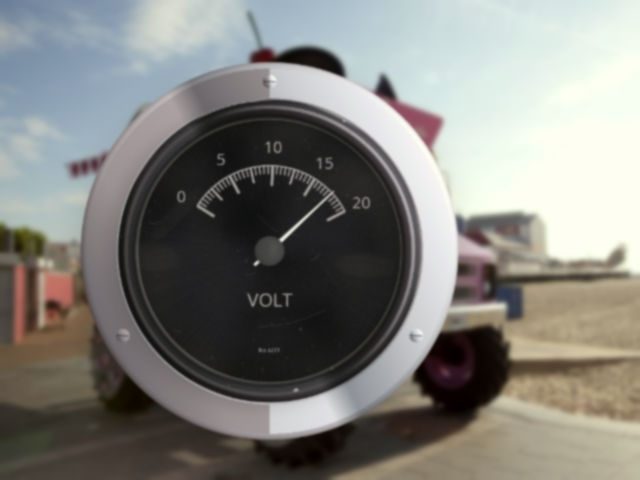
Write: 17.5 V
